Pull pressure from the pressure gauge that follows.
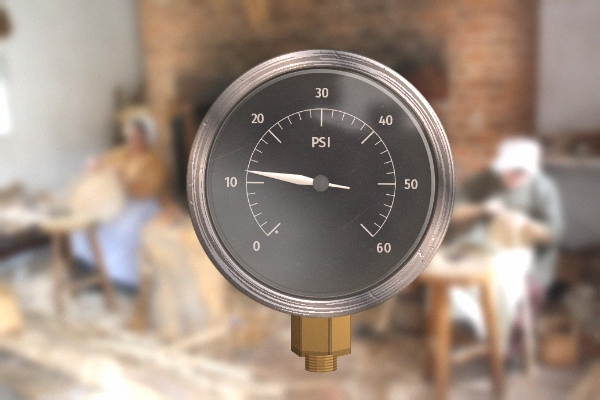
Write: 12 psi
